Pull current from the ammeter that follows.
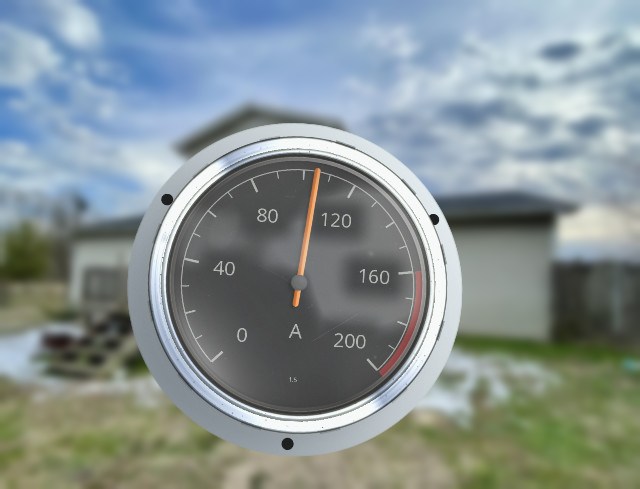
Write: 105 A
